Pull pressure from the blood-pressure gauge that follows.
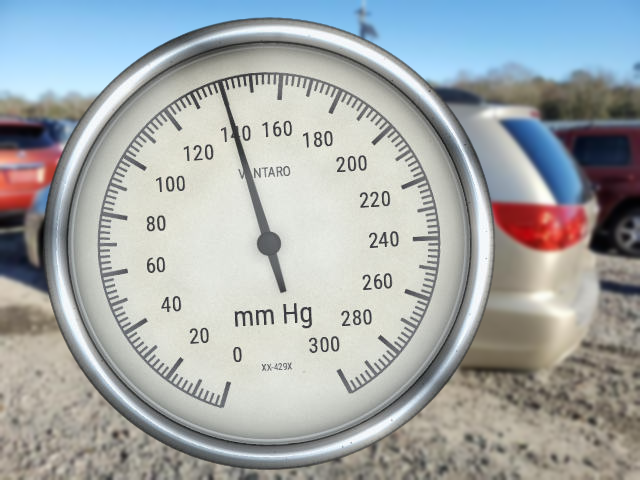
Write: 140 mmHg
